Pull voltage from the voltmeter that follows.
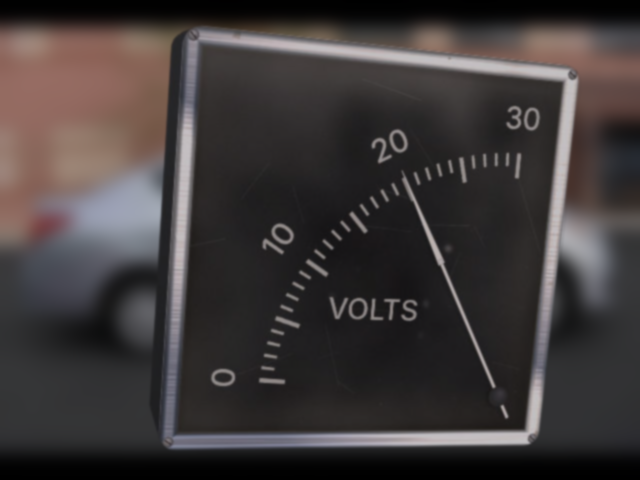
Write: 20 V
